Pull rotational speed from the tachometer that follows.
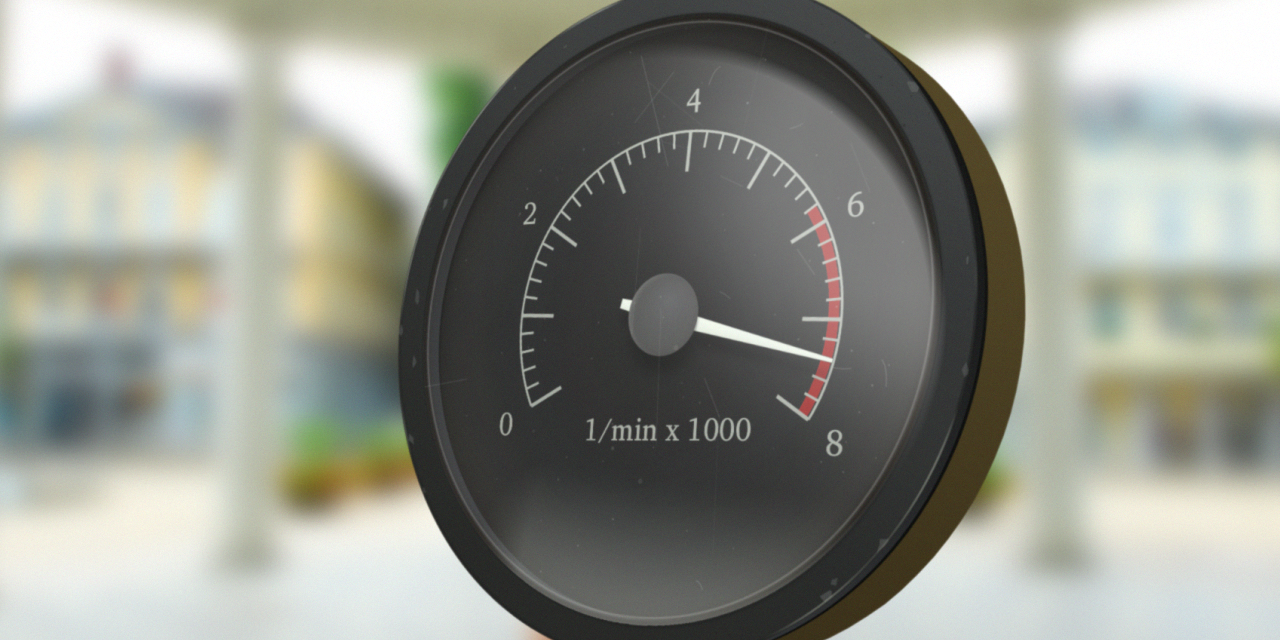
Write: 7400 rpm
